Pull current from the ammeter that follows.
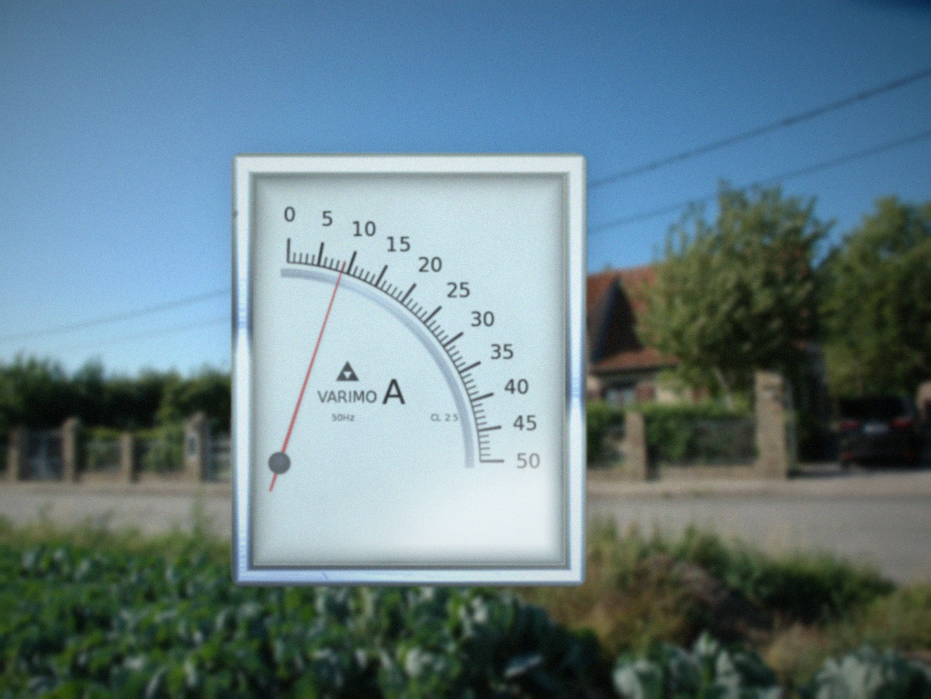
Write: 9 A
